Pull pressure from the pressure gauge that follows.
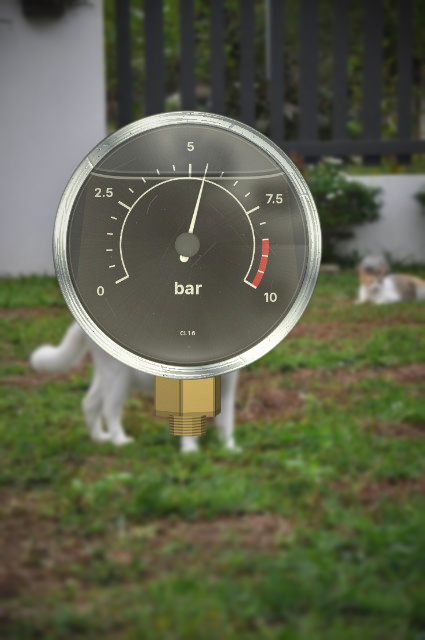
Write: 5.5 bar
